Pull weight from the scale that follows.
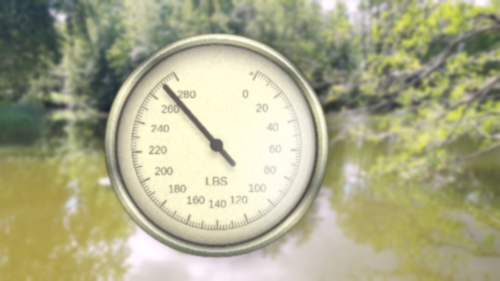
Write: 270 lb
